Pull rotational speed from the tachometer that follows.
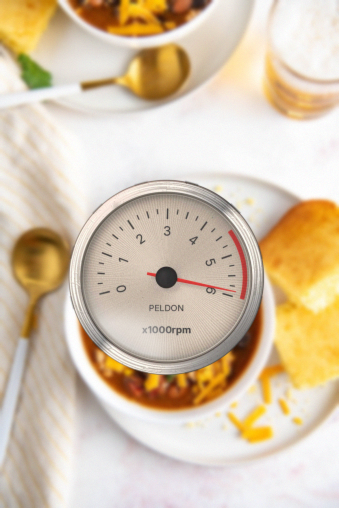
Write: 5875 rpm
